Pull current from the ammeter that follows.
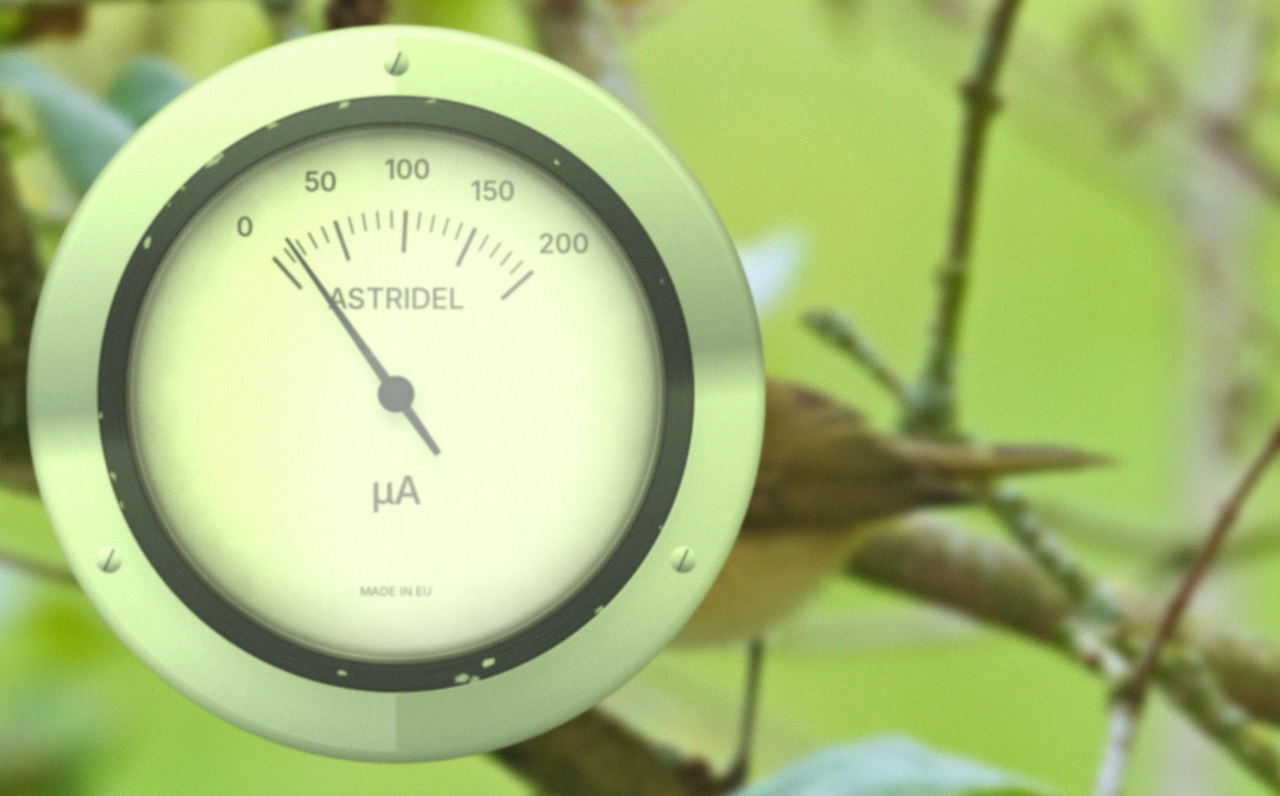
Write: 15 µA
